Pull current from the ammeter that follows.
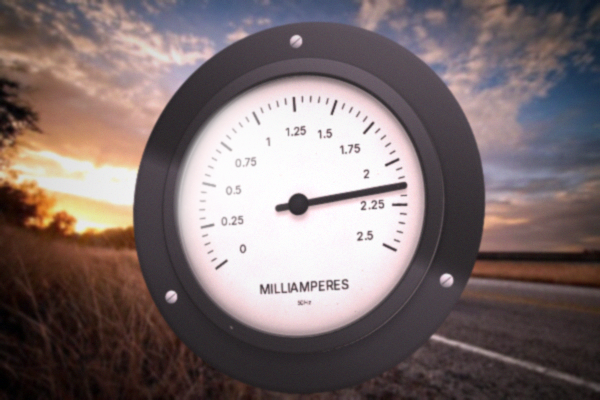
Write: 2.15 mA
